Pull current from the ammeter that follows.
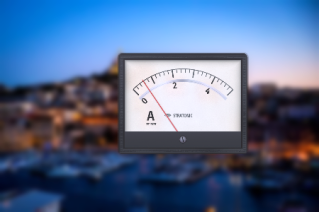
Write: 0.6 A
